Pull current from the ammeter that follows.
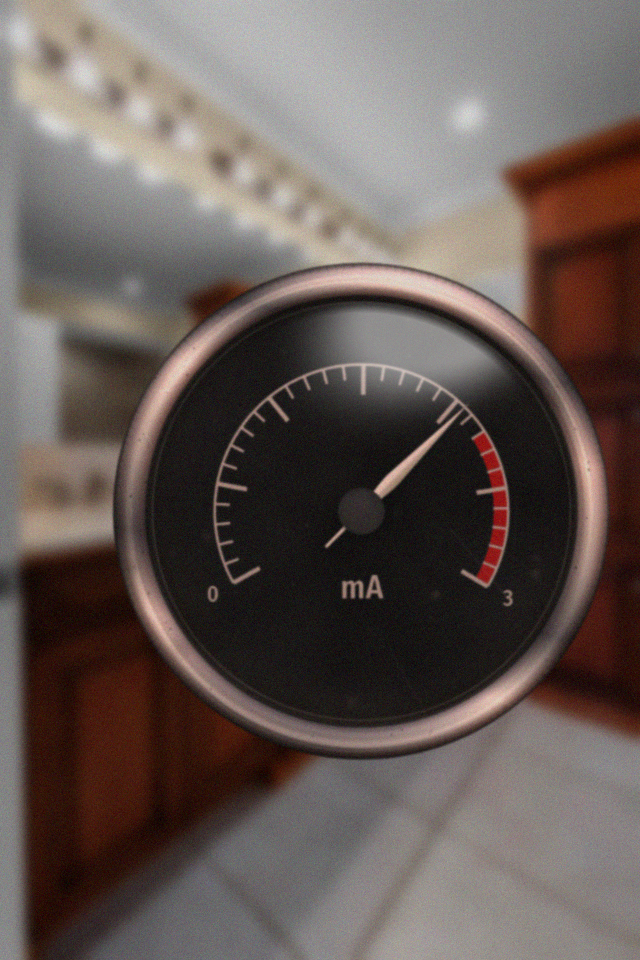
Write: 2.05 mA
